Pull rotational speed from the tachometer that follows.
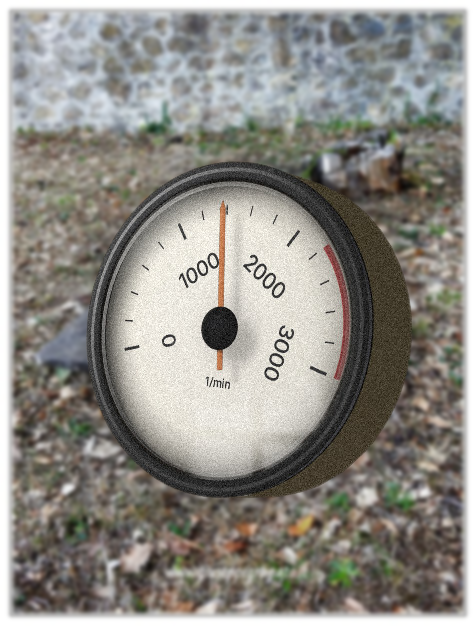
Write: 1400 rpm
